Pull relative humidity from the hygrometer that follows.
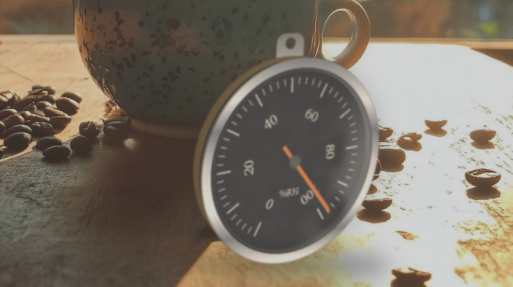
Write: 98 %
